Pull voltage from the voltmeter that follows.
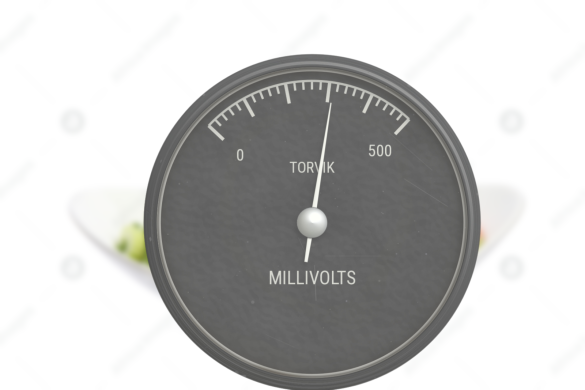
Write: 310 mV
